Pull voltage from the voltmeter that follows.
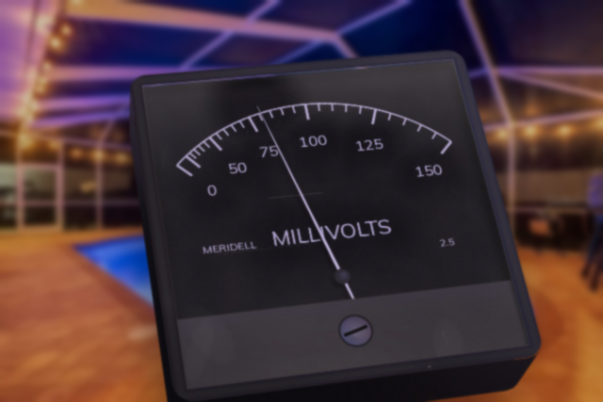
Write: 80 mV
